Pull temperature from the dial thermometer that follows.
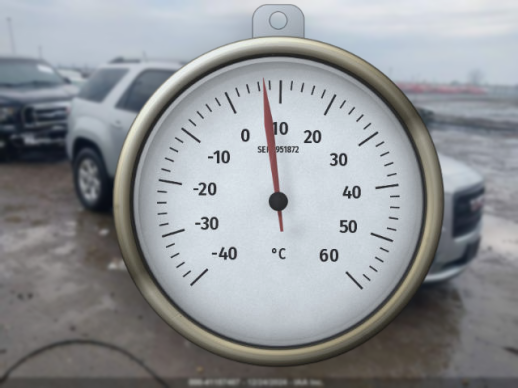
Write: 7 °C
